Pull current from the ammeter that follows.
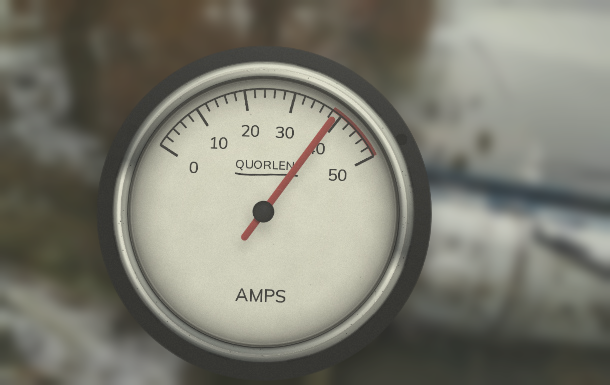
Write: 39 A
